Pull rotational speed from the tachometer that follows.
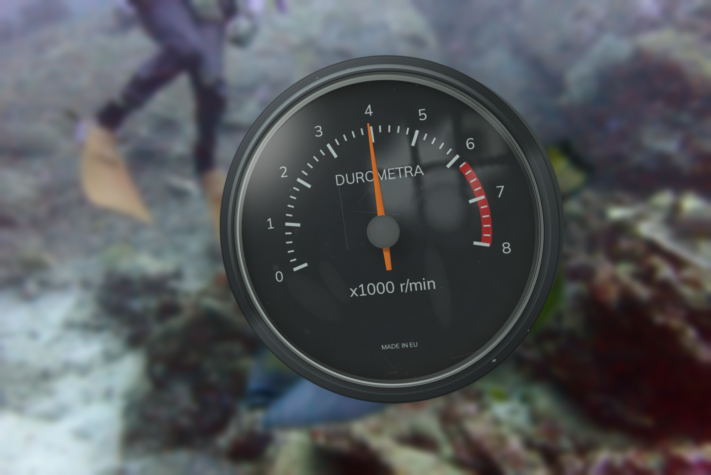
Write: 4000 rpm
